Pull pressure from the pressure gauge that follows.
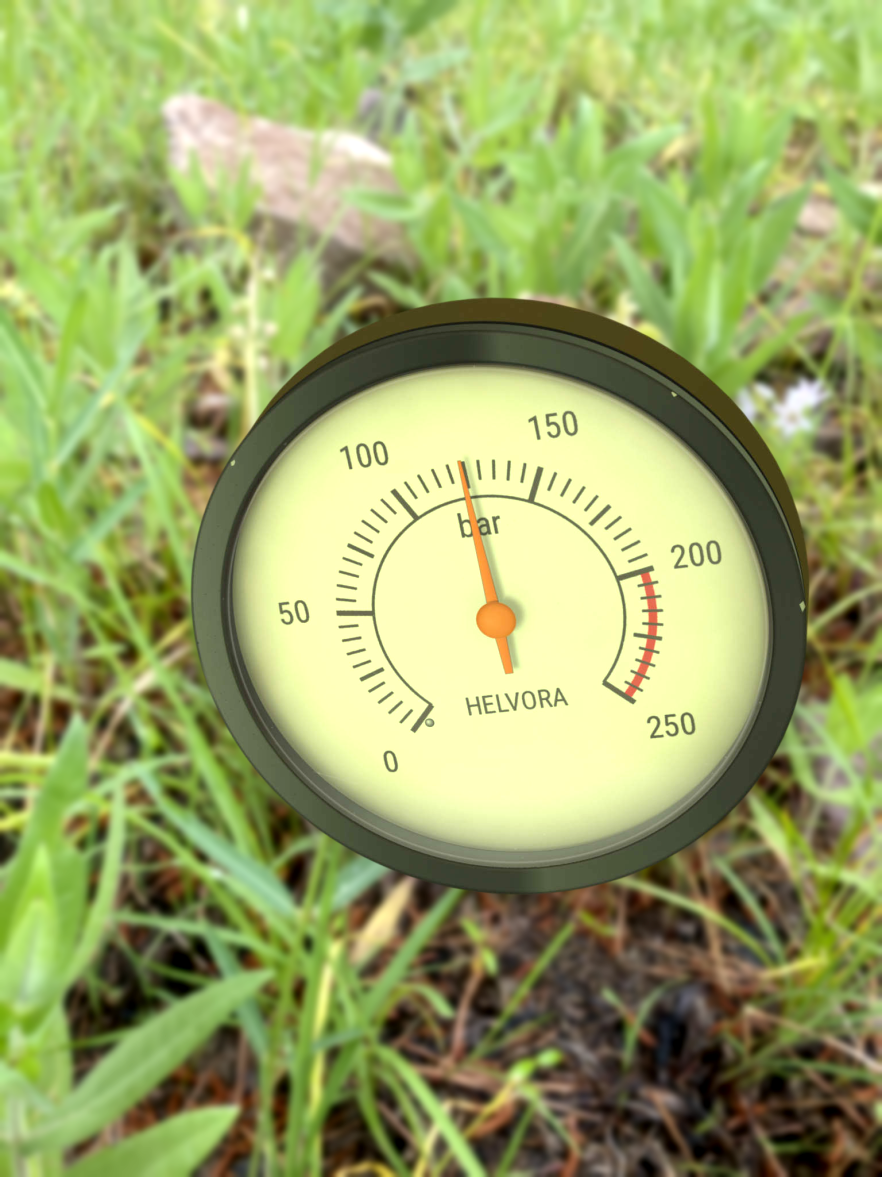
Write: 125 bar
